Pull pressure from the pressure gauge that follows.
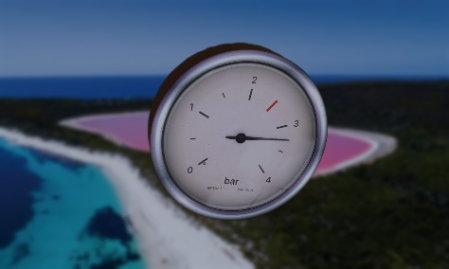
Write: 3.25 bar
